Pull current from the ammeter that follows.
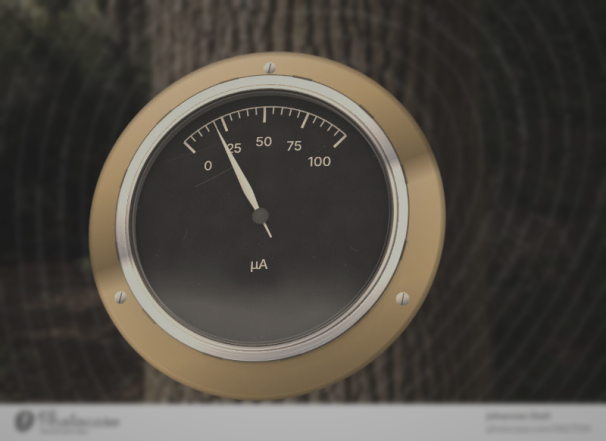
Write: 20 µA
